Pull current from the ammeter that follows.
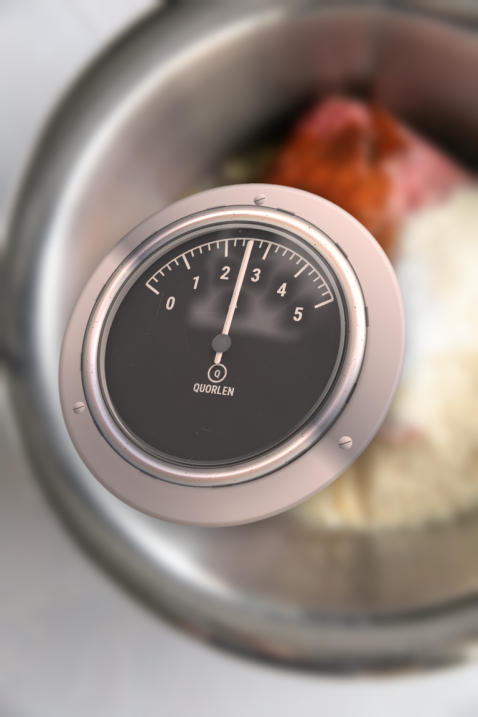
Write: 2.6 A
